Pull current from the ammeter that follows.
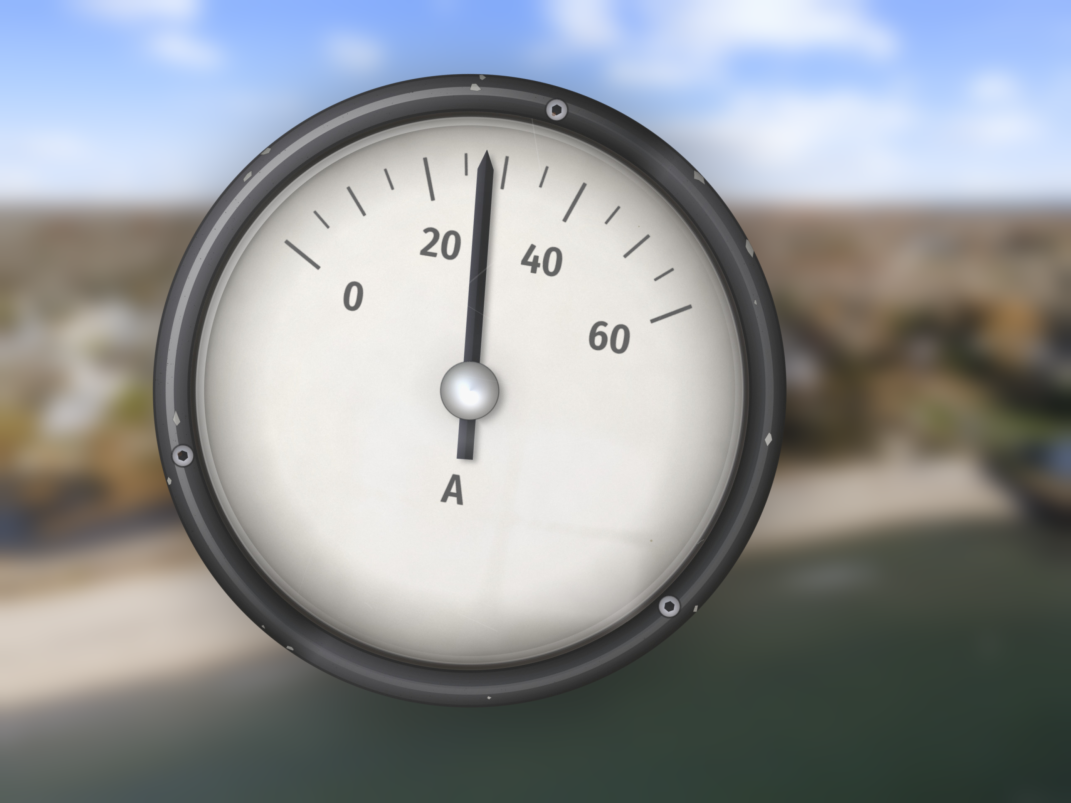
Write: 27.5 A
